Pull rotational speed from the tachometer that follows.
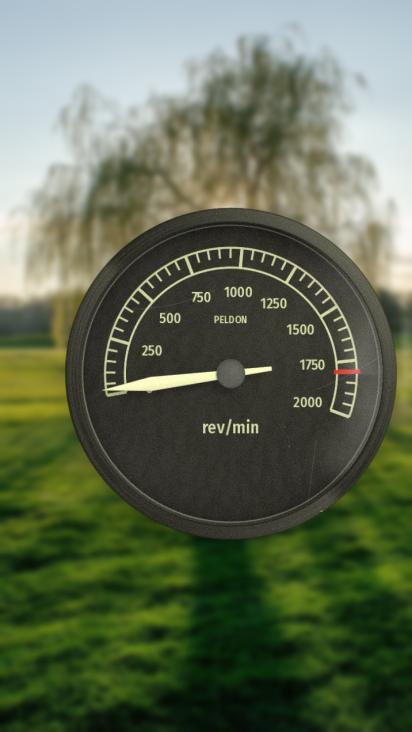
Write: 25 rpm
